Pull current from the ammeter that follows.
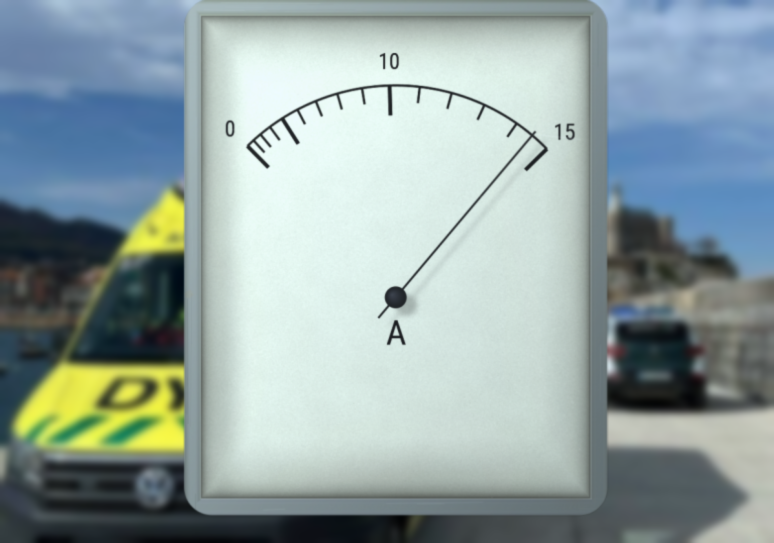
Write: 14.5 A
